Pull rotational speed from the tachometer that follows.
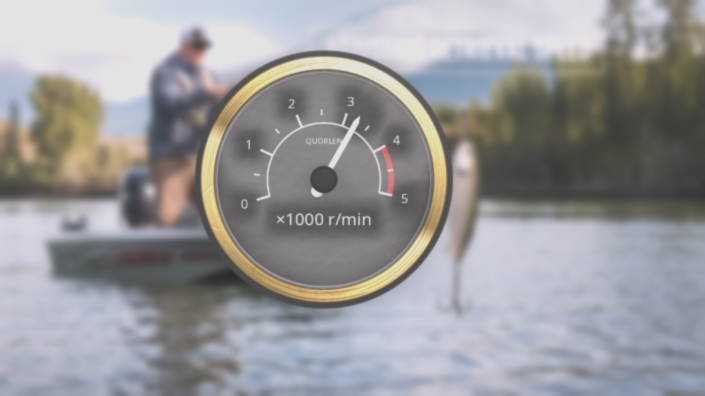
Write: 3250 rpm
